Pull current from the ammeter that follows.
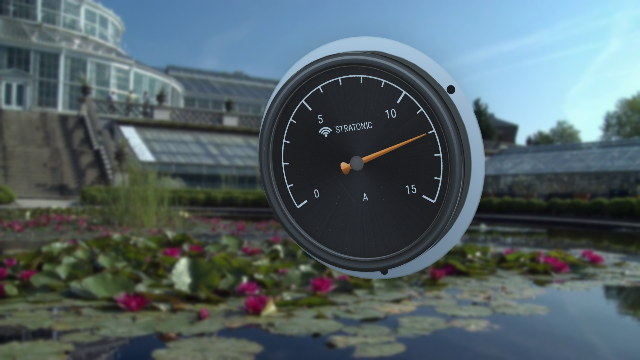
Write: 12 A
